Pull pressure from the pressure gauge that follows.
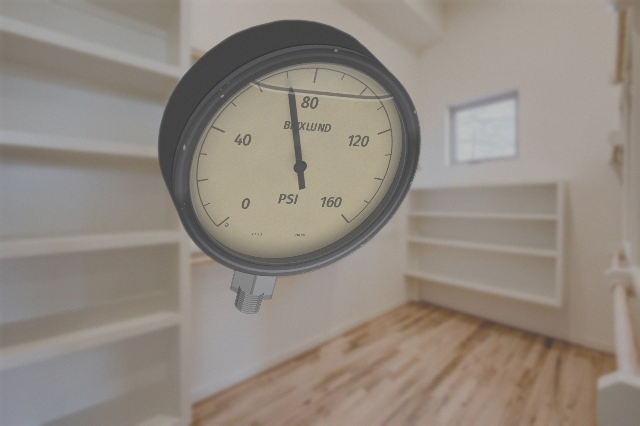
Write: 70 psi
